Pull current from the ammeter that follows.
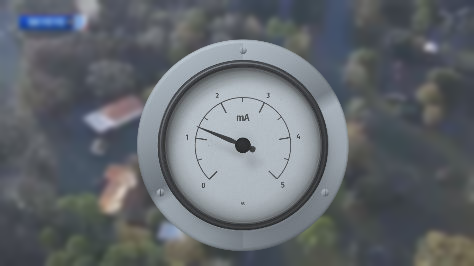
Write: 1.25 mA
